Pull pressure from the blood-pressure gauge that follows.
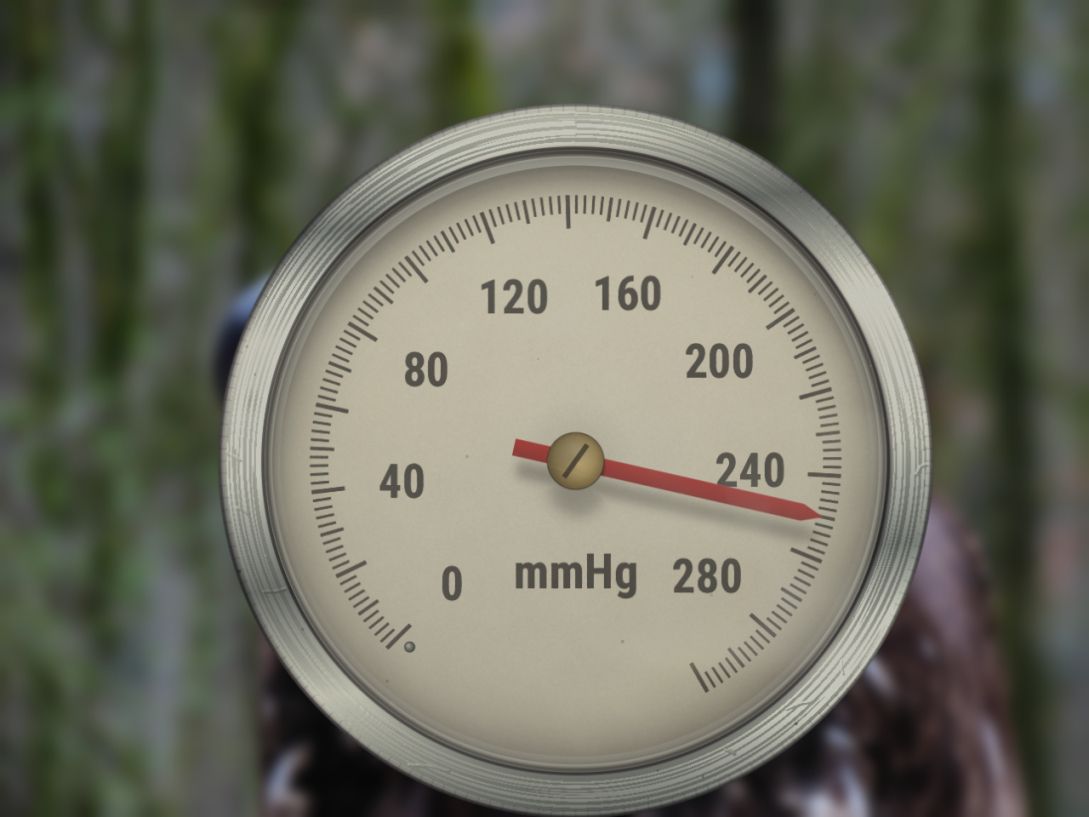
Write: 250 mmHg
